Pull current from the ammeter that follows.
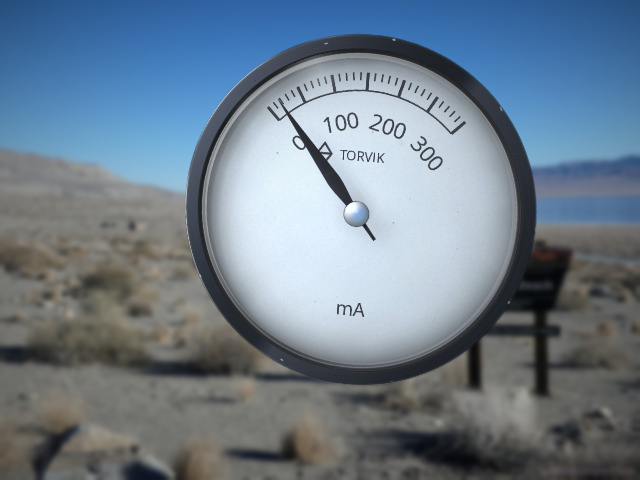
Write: 20 mA
